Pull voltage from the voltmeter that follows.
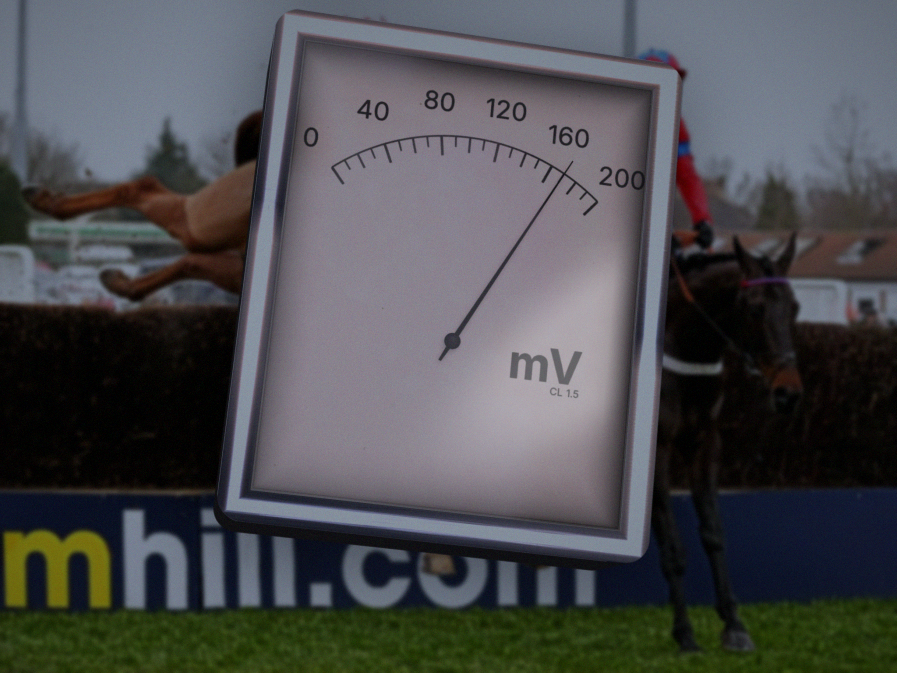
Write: 170 mV
